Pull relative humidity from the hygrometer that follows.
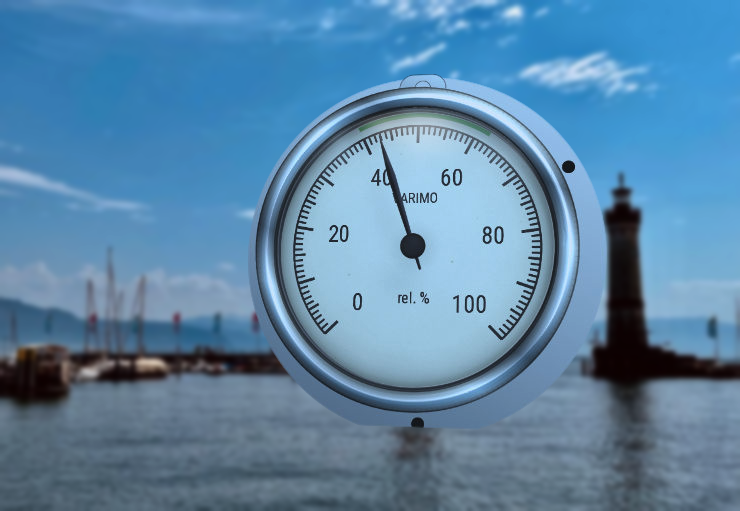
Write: 43 %
